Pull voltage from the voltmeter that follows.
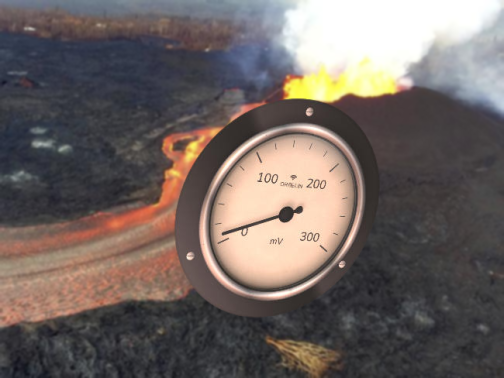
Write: 10 mV
